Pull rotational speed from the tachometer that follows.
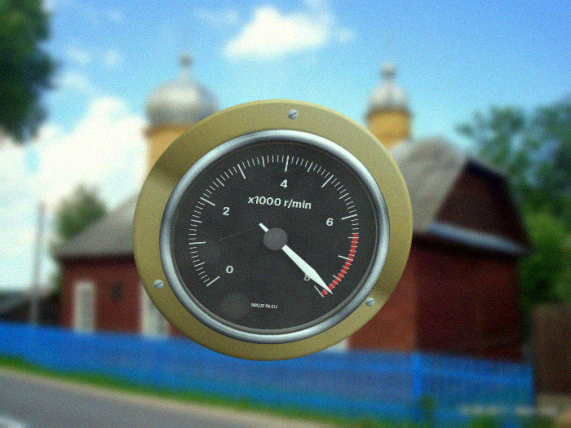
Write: 7800 rpm
